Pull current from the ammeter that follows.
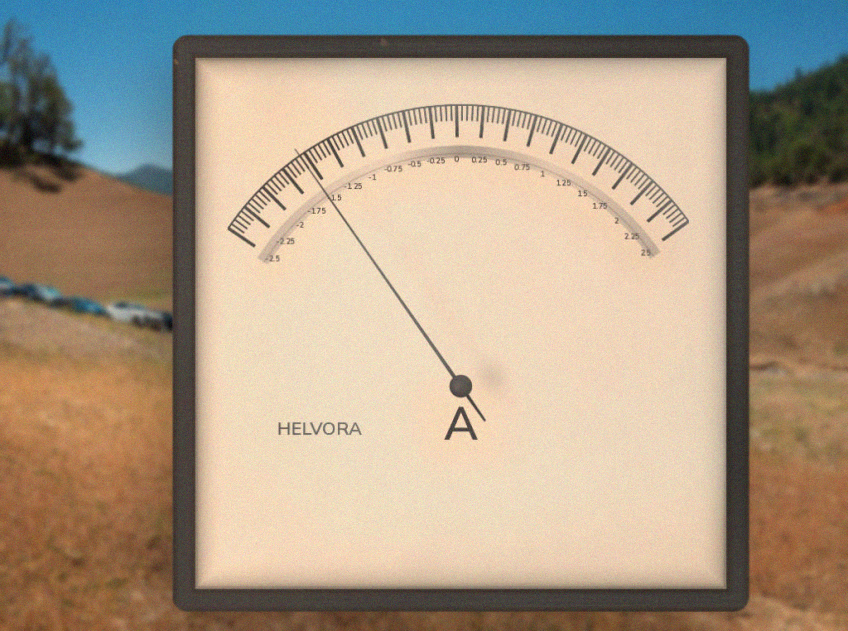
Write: -1.55 A
